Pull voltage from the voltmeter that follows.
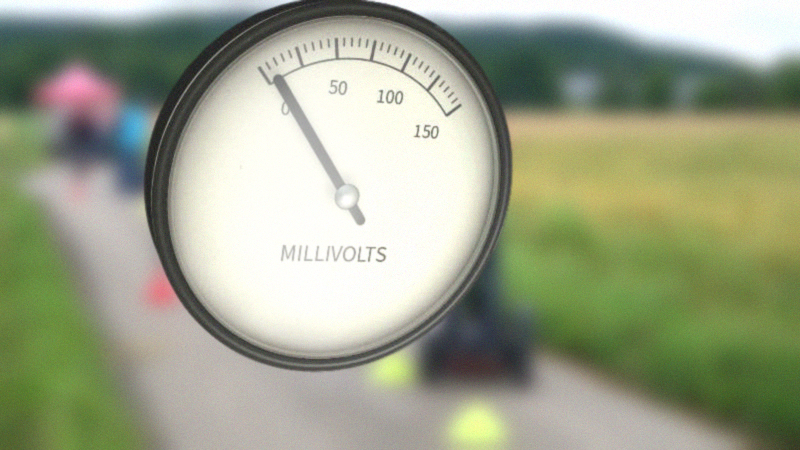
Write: 5 mV
